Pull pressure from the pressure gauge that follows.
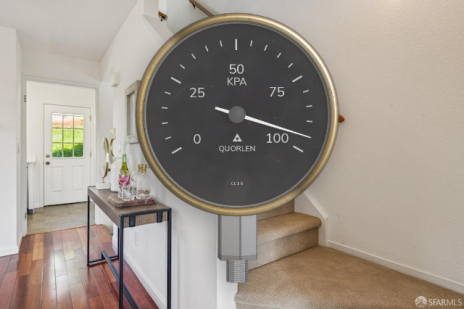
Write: 95 kPa
